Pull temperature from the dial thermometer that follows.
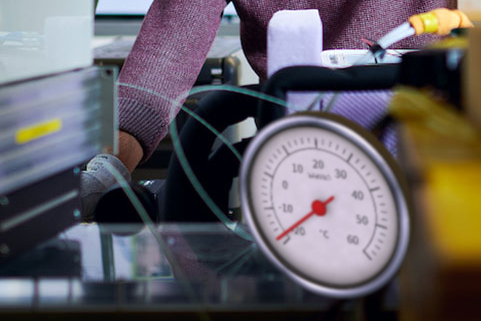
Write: -18 °C
